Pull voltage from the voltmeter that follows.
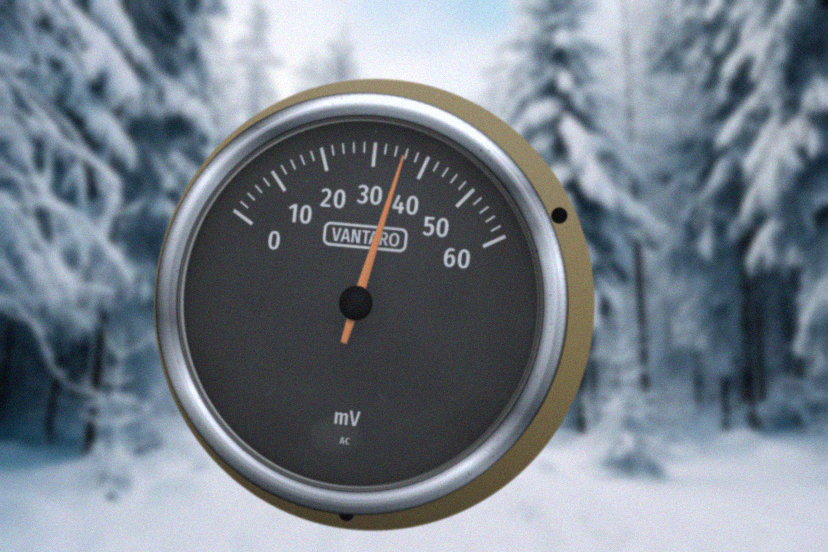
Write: 36 mV
